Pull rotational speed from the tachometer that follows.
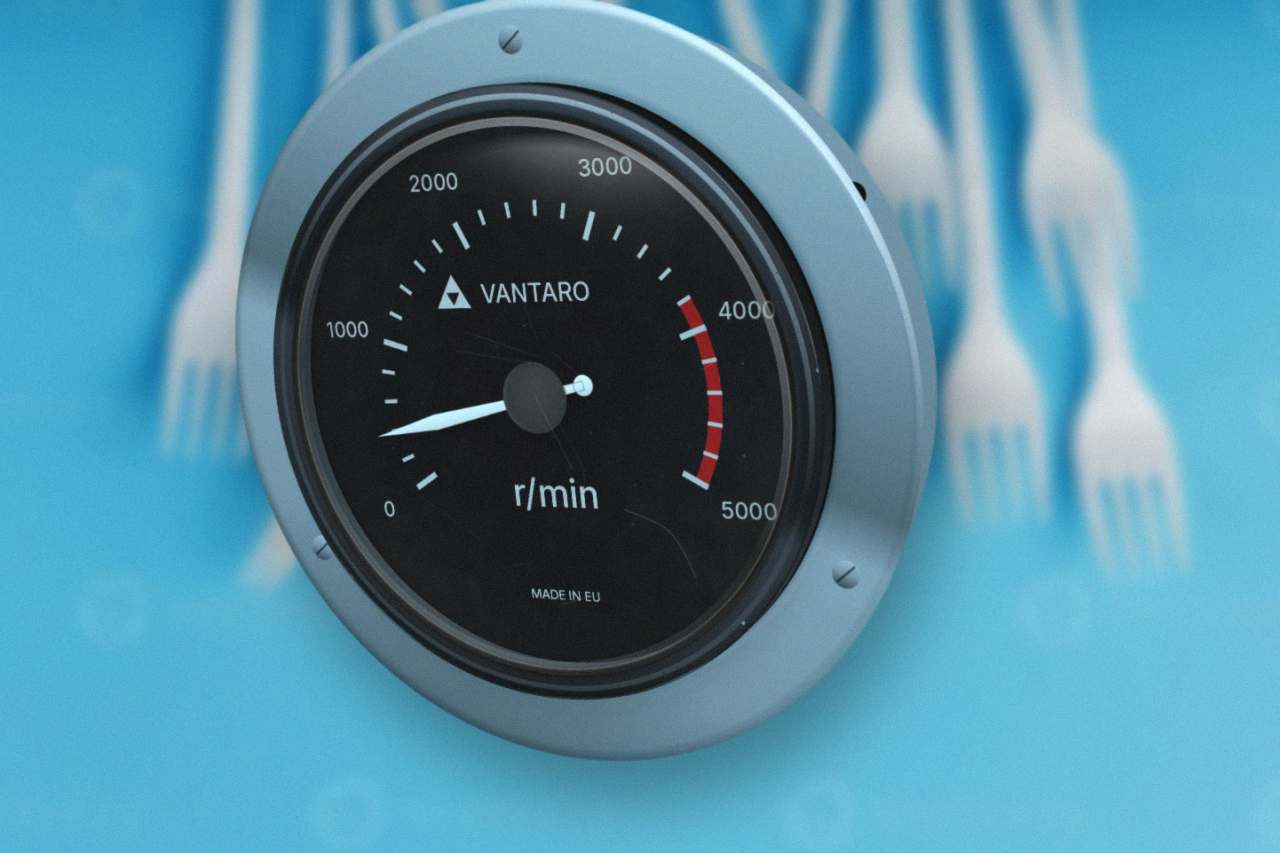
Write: 400 rpm
